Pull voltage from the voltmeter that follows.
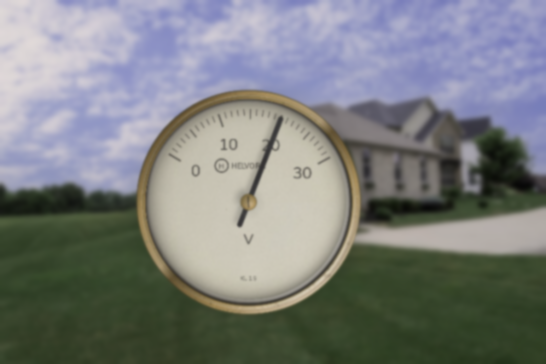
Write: 20 V
